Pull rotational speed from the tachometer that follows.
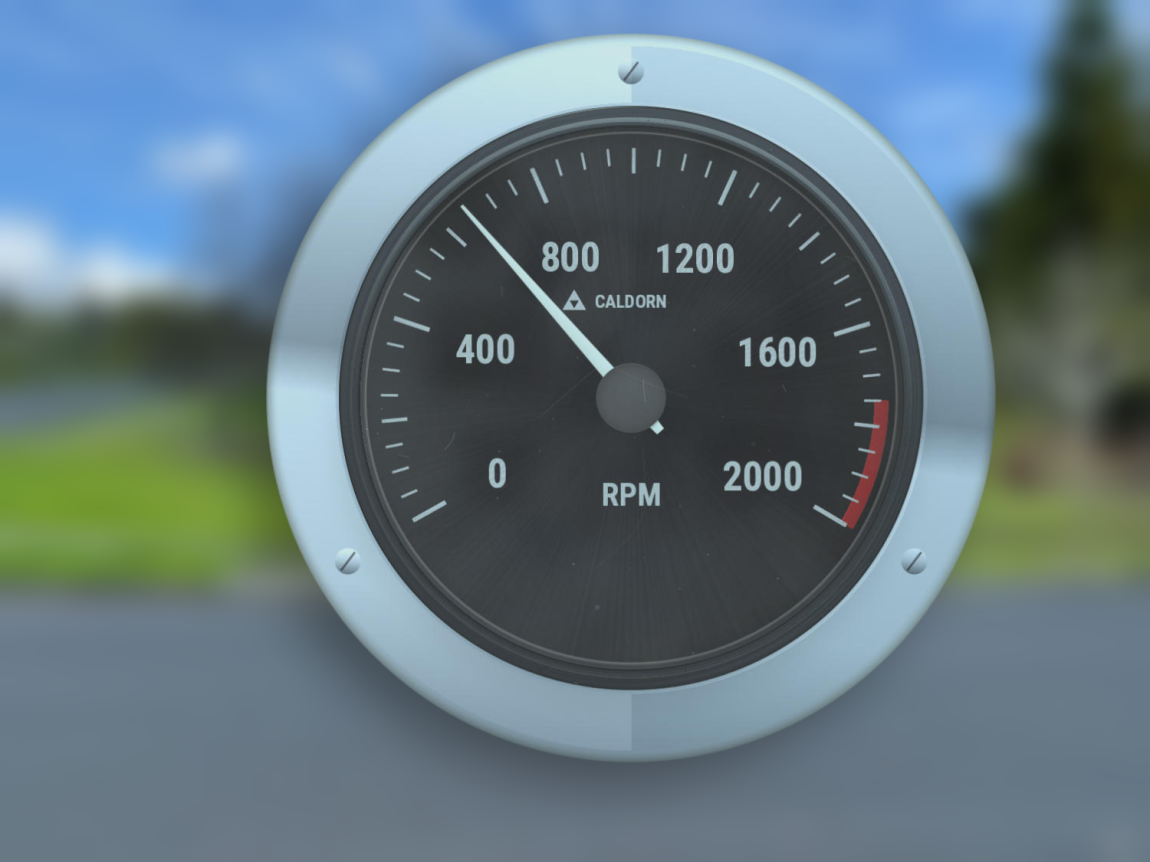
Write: 650 rpm
